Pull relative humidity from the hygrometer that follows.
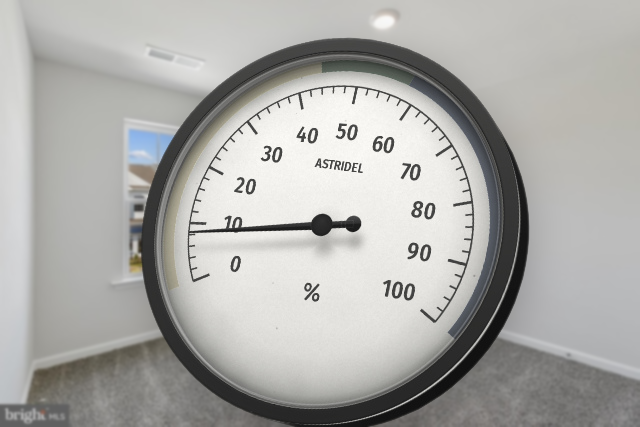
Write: 8 %
